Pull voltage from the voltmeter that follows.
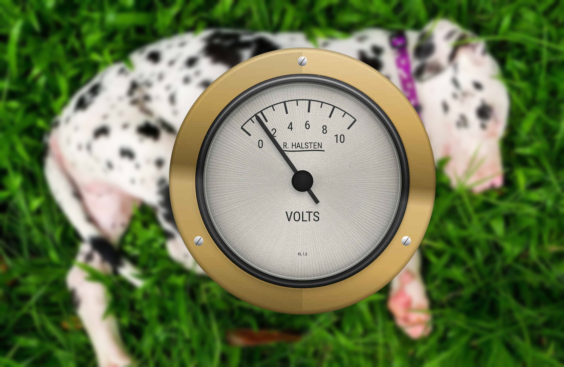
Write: 1.5 V
